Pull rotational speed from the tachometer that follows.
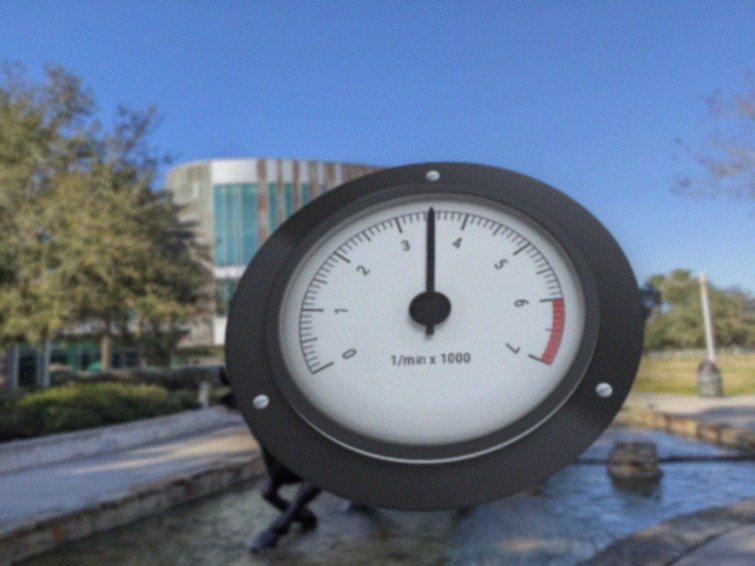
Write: 3500 rpm
